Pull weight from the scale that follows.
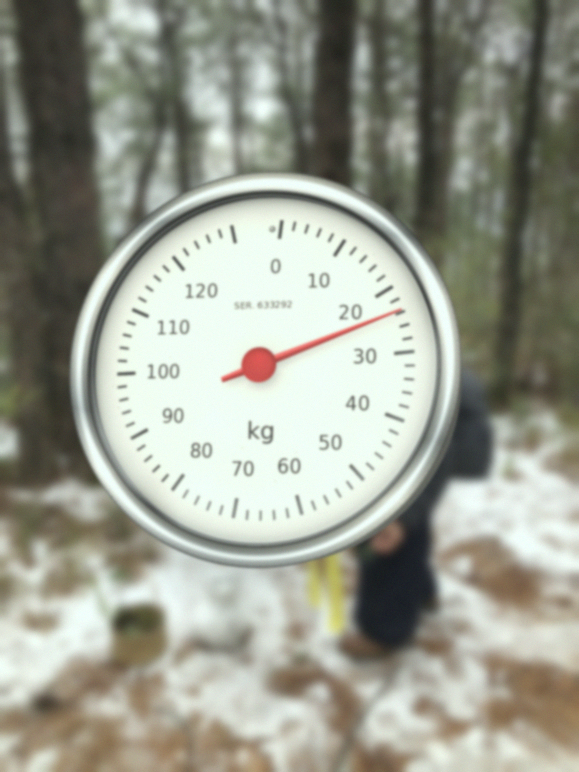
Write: 24 kg
